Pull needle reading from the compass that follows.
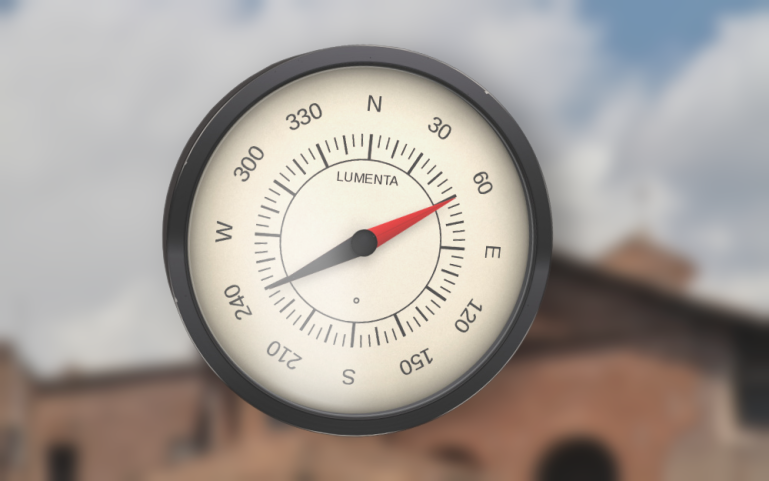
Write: 60 °
